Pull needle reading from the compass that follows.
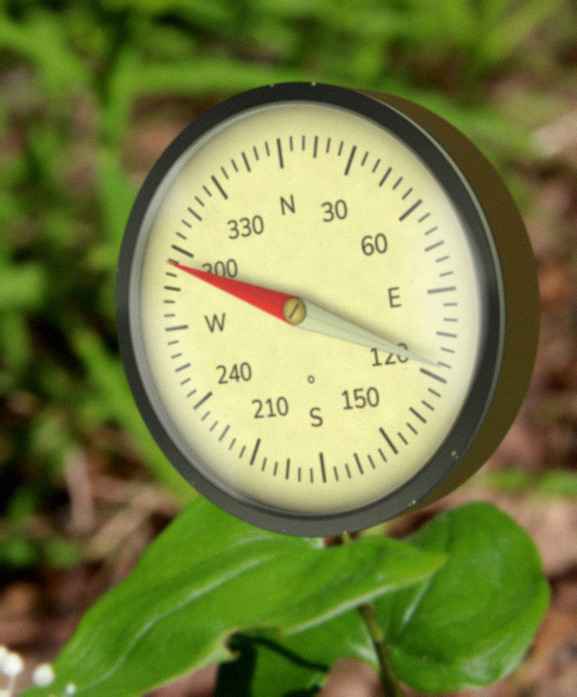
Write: 295 °
